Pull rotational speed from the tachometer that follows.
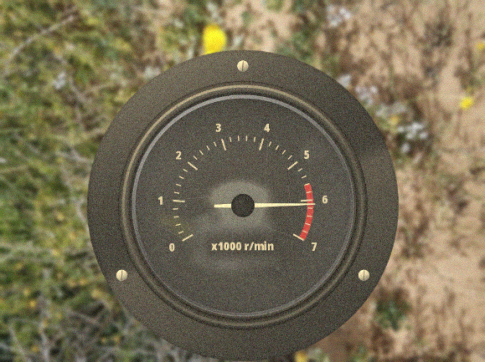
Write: 6100 rpm
